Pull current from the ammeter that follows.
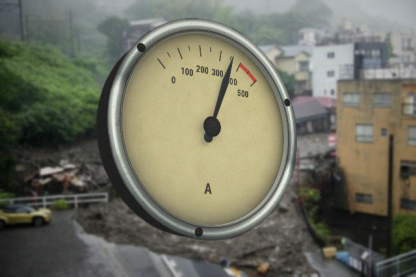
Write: 350 A
